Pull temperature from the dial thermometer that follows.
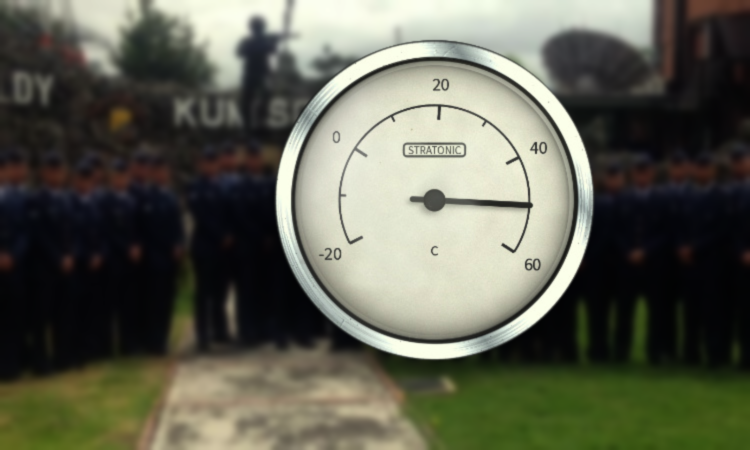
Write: 50 °C
